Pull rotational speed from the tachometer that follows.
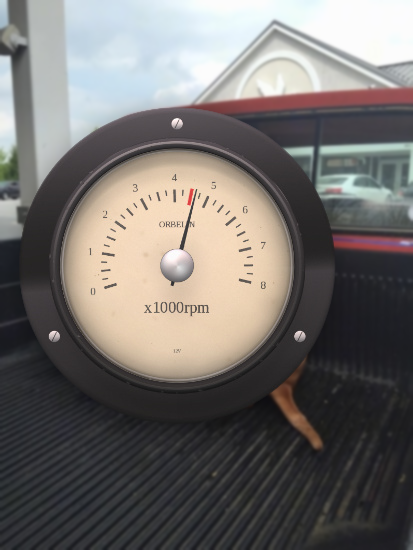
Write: 4625 rpm
